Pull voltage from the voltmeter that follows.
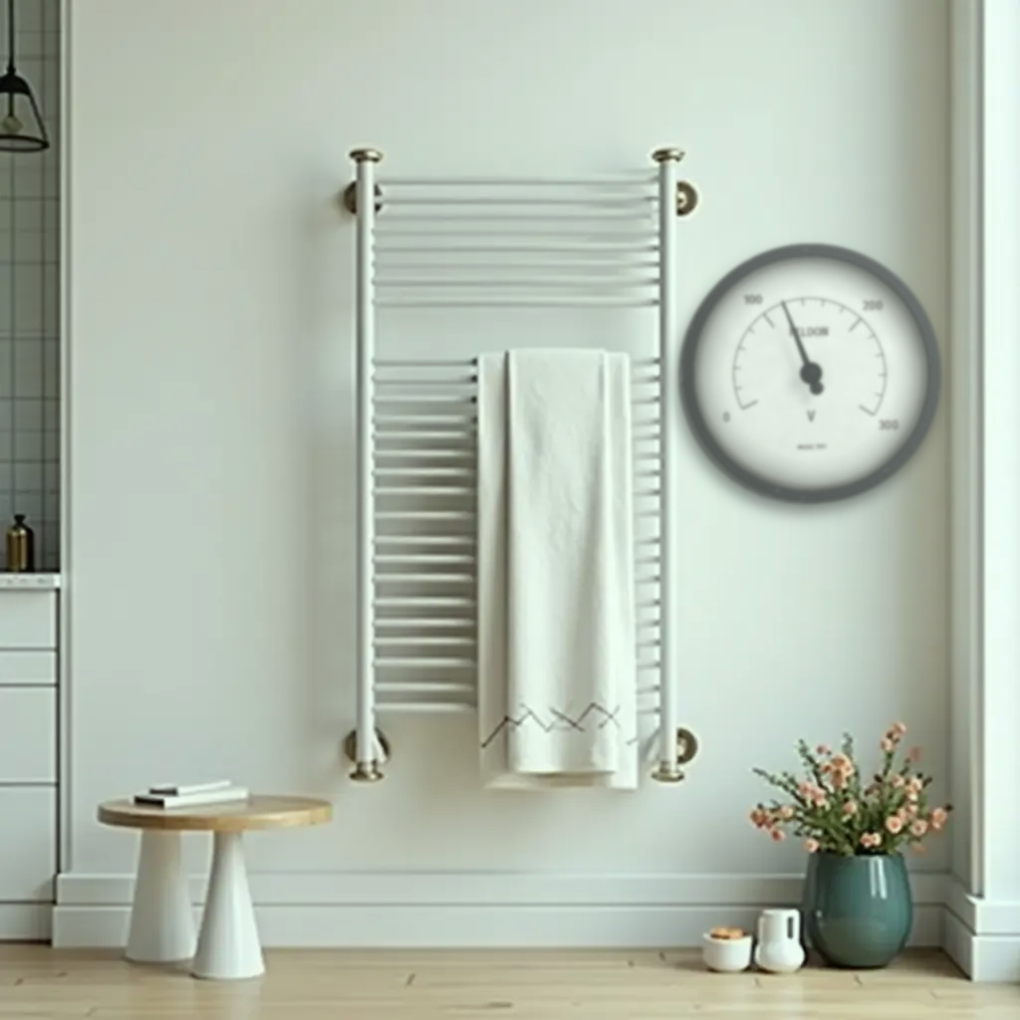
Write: 120 V
